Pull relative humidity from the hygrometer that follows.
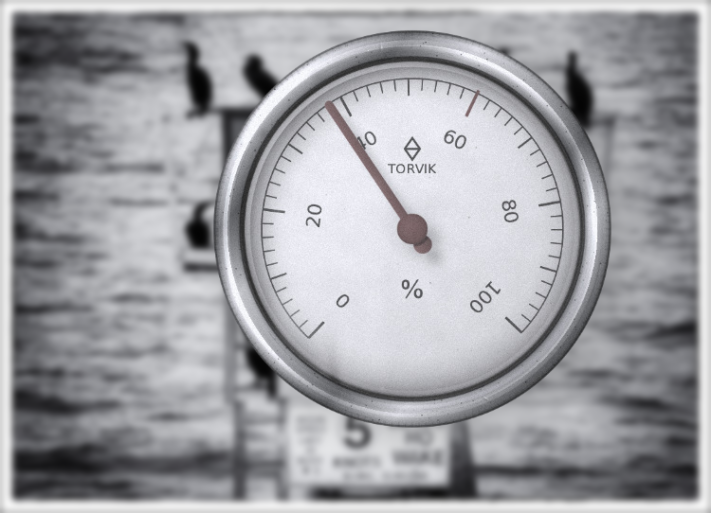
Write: 38 %
